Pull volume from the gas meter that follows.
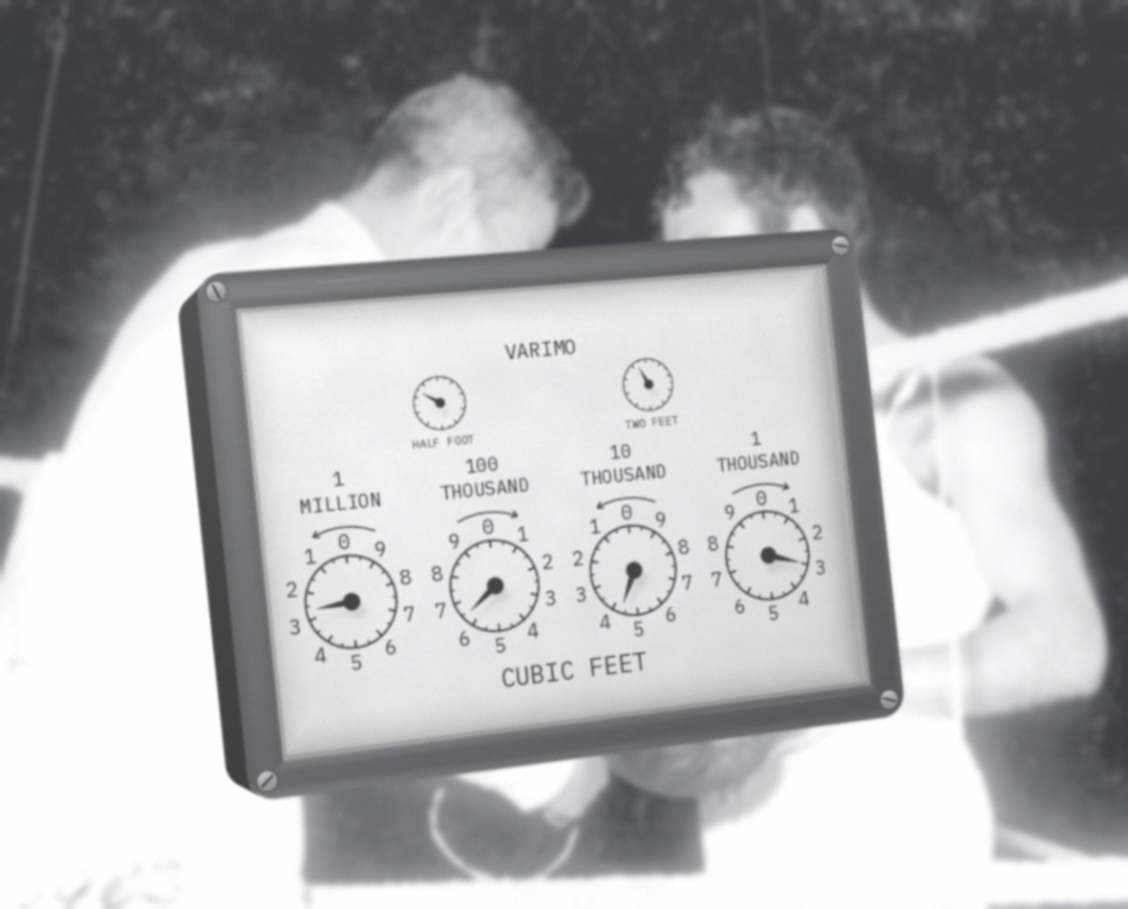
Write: 264300 ft³
